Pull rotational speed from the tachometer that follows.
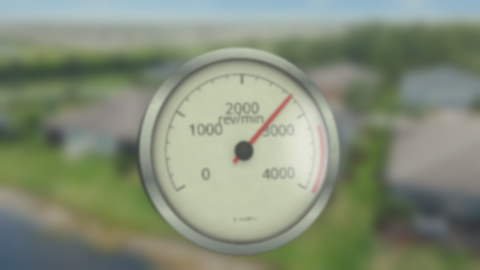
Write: 2700 rpm
